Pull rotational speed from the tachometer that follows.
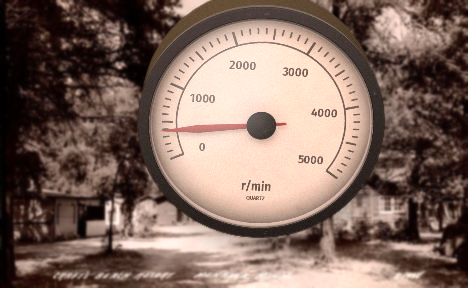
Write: 400 rpm
